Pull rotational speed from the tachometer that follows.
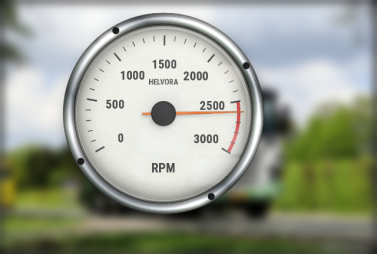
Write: 2600 rpm
